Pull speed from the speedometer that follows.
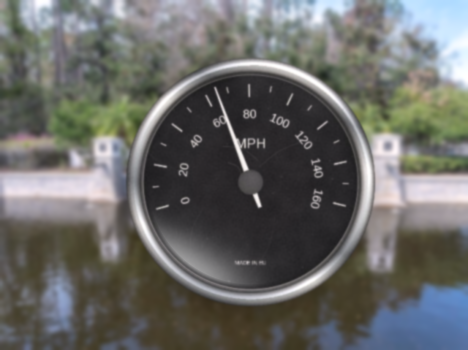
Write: 65 mph
